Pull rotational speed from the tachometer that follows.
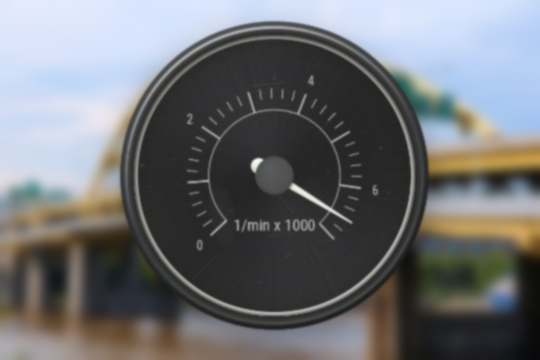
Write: 6600 rpm
